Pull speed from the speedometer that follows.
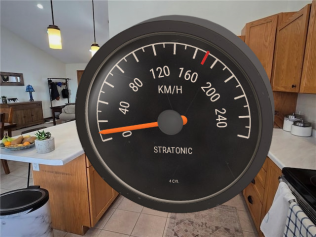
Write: 10 km/h
